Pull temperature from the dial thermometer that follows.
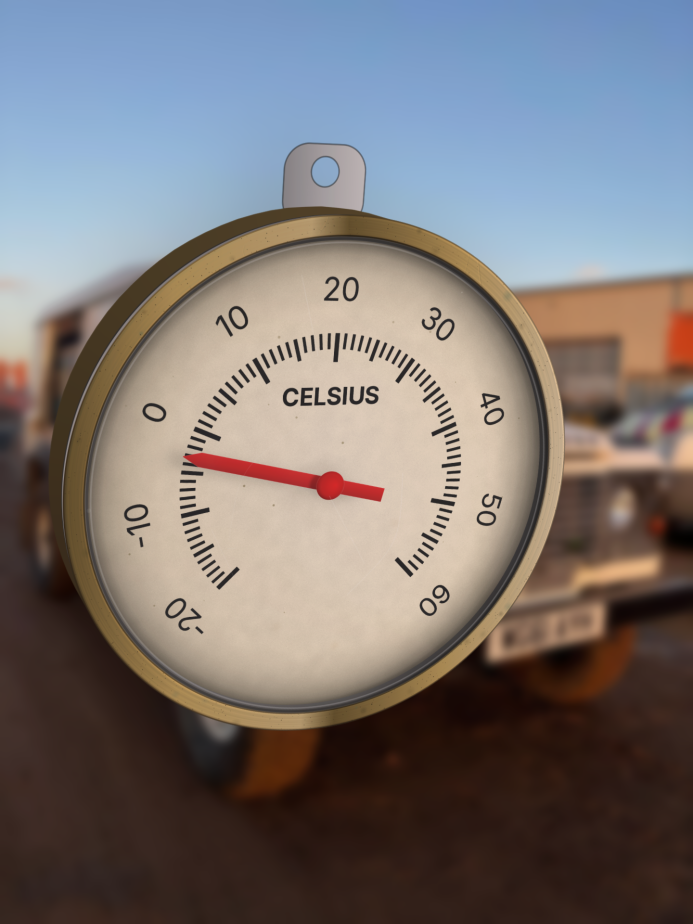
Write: -3 °C
